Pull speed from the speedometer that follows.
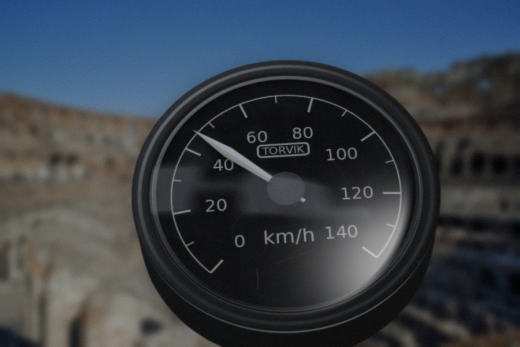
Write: 45 km/h
